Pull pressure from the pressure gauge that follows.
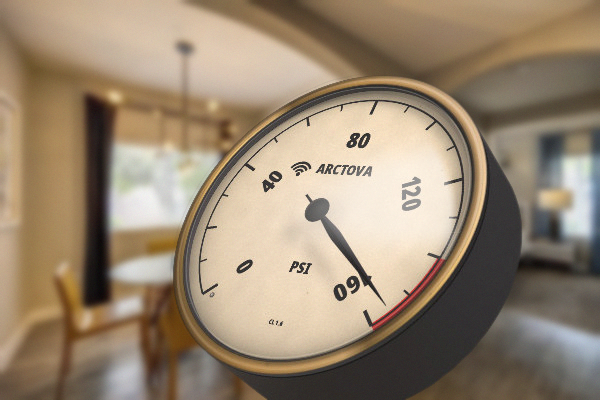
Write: 155 psi
